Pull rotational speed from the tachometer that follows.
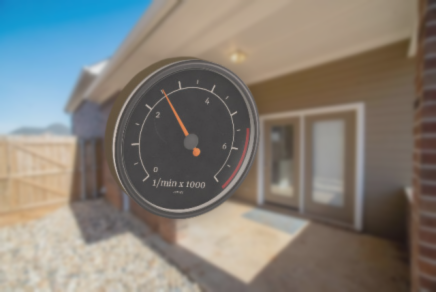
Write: 2500 rpm
